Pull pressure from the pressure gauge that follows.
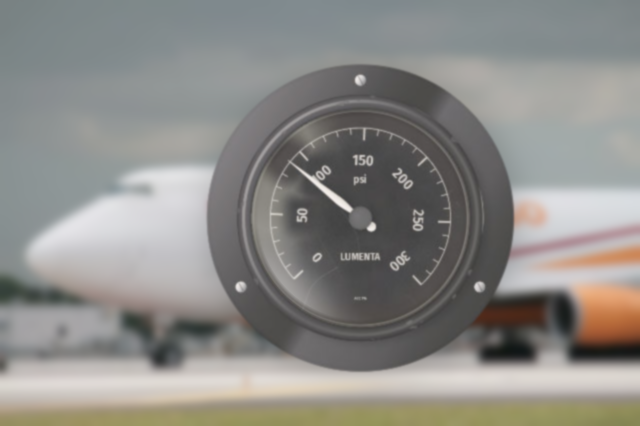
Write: 90 psi
